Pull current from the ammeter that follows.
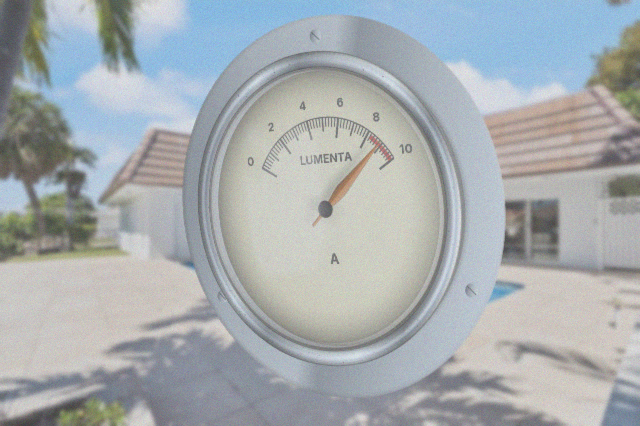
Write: 9 A
